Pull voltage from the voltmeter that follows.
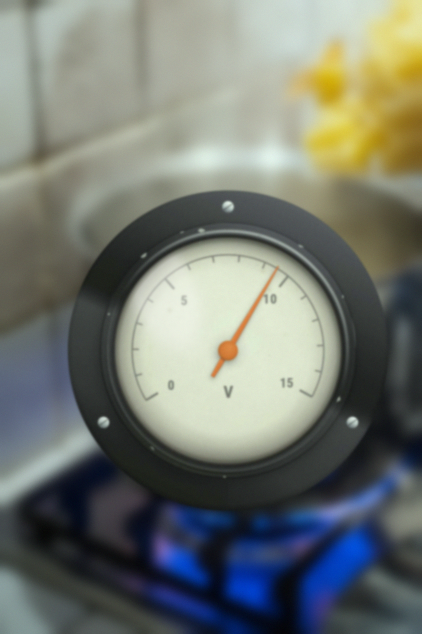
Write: 9.5 V
